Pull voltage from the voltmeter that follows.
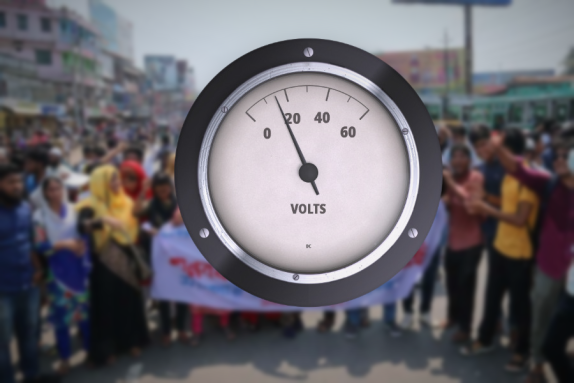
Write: 15 V
